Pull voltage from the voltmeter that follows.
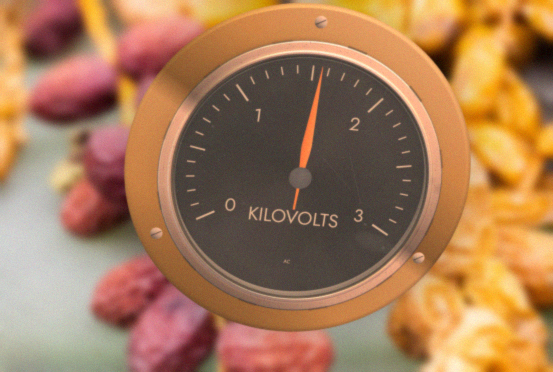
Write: 1.55 kV
